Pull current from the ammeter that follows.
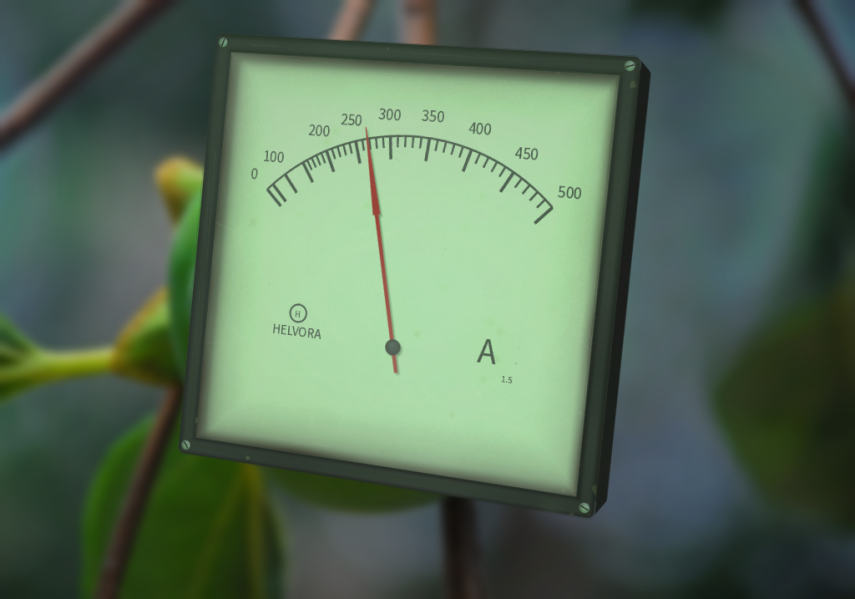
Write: 270 A
